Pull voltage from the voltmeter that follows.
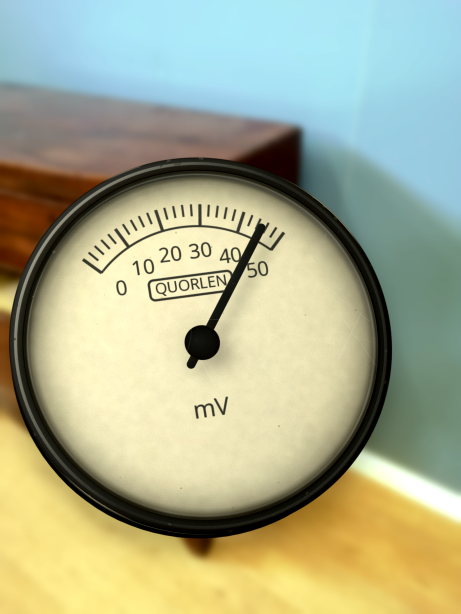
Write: 45 mV
